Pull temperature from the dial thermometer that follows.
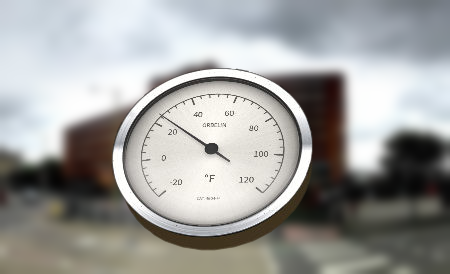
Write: 24 °F
